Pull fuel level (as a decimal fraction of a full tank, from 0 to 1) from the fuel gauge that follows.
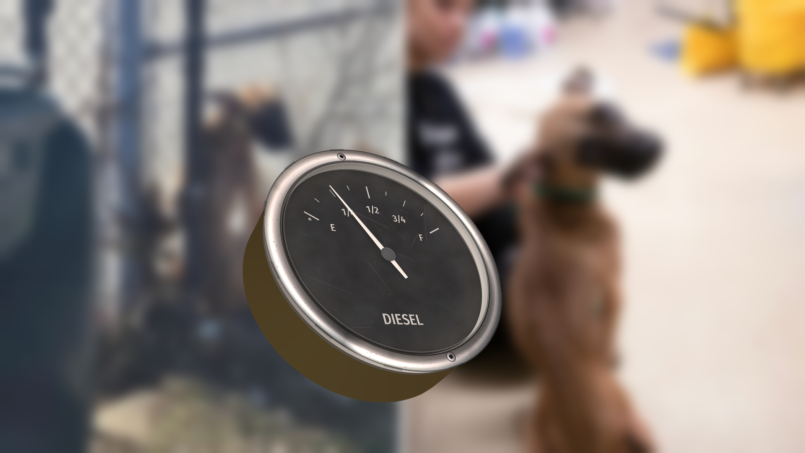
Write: 0.25
